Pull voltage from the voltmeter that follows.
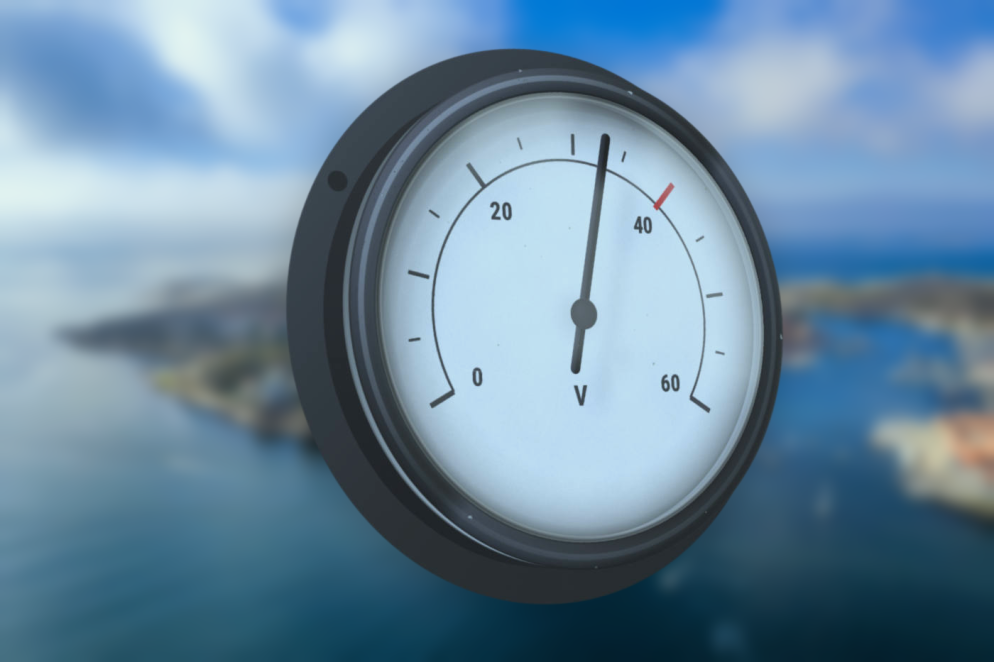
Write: 32.5 V
